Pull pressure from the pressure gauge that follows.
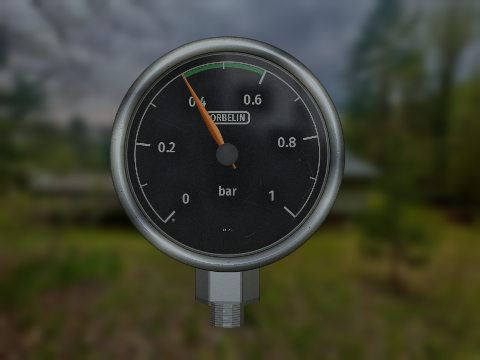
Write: 0.4 bar
